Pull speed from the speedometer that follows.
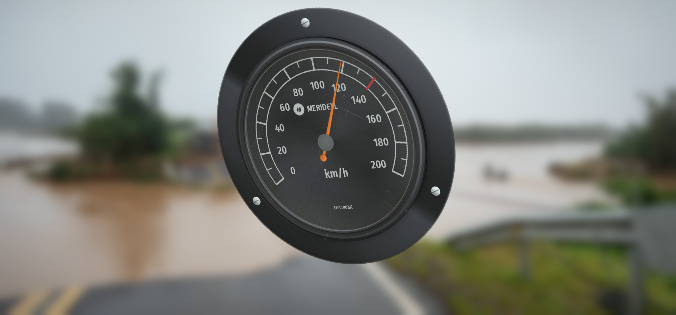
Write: 120 km/h
